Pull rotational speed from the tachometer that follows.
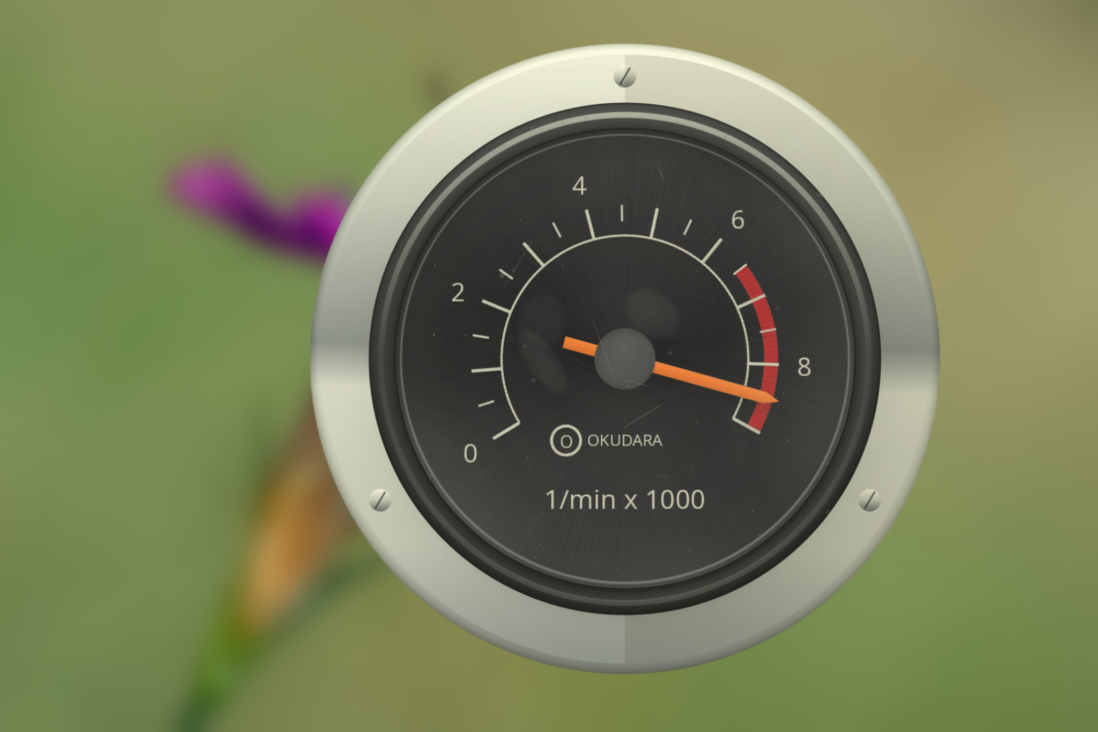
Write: 8500 rpm
